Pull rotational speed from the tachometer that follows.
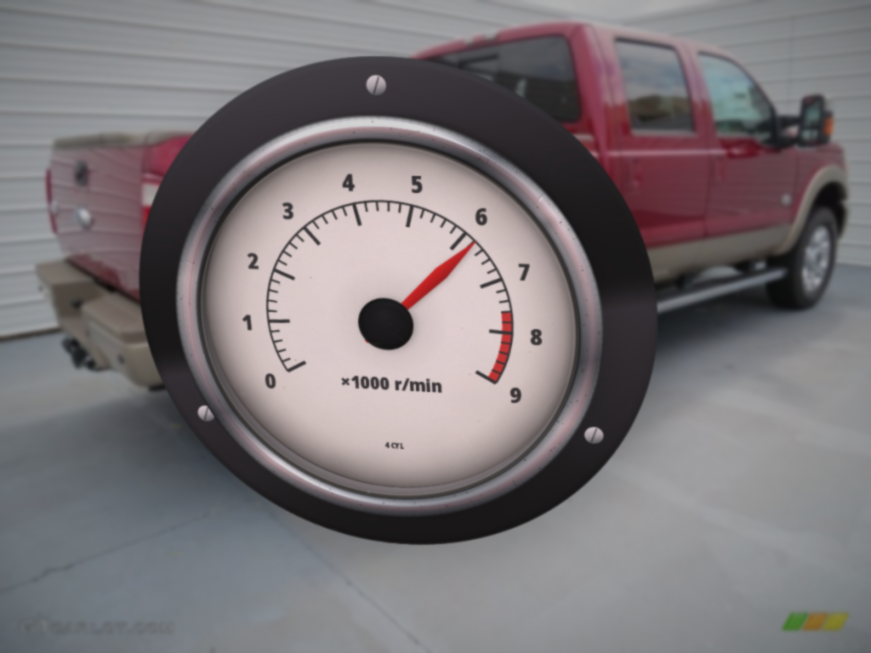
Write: 6200 rpm
